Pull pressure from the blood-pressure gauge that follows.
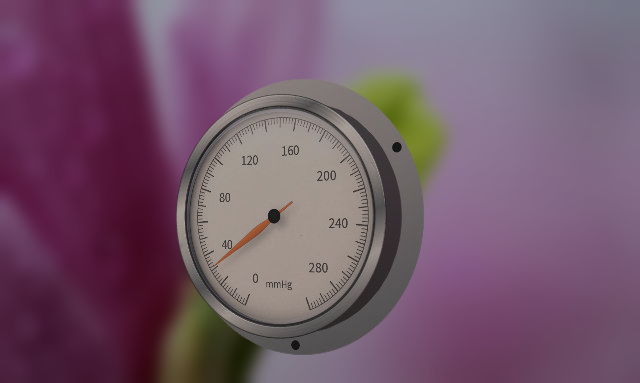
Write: 30 mmHg
